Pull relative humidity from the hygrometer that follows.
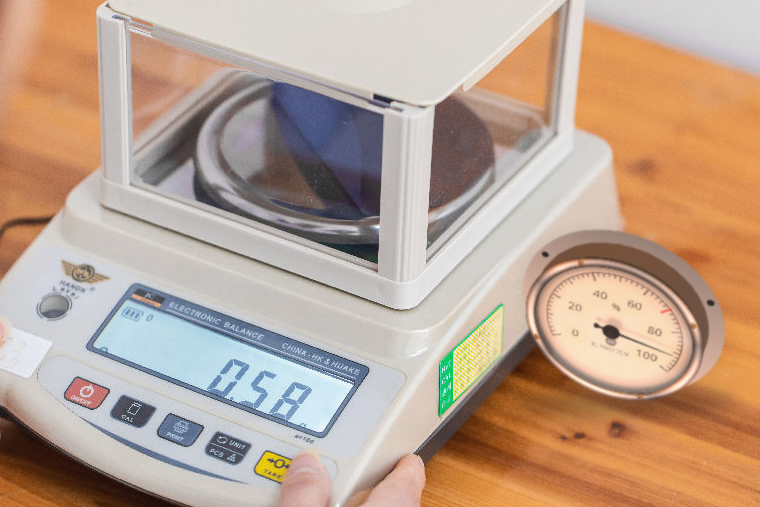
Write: 90 %
